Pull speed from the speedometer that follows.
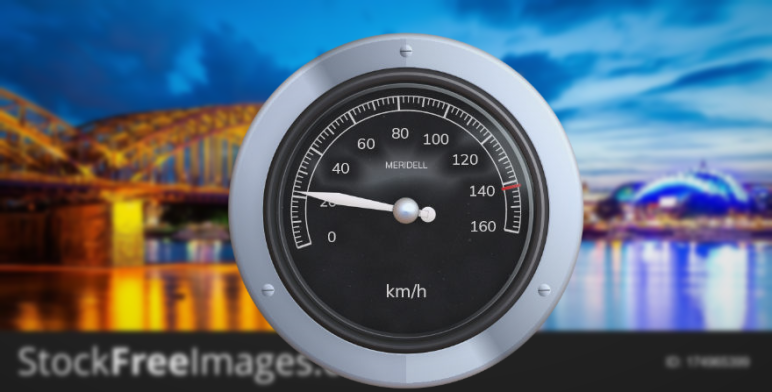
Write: 22 km/h
